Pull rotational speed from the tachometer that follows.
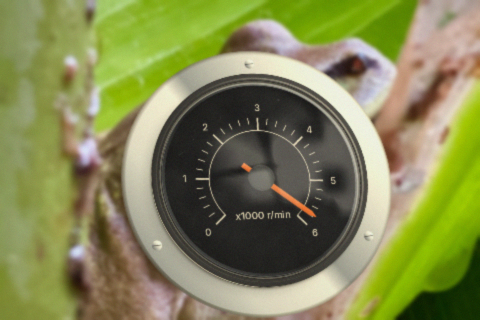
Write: 5800 rpm
